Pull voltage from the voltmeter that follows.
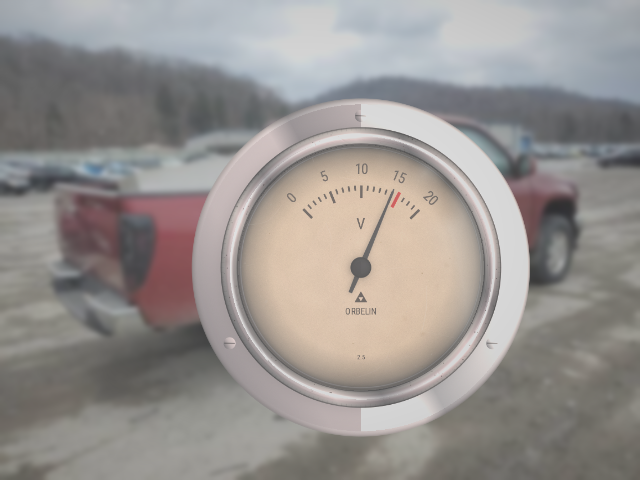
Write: 15 V
